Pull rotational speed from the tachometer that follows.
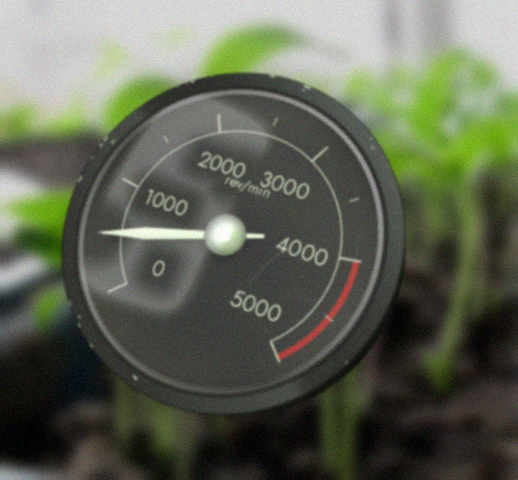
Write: 500 rpm
